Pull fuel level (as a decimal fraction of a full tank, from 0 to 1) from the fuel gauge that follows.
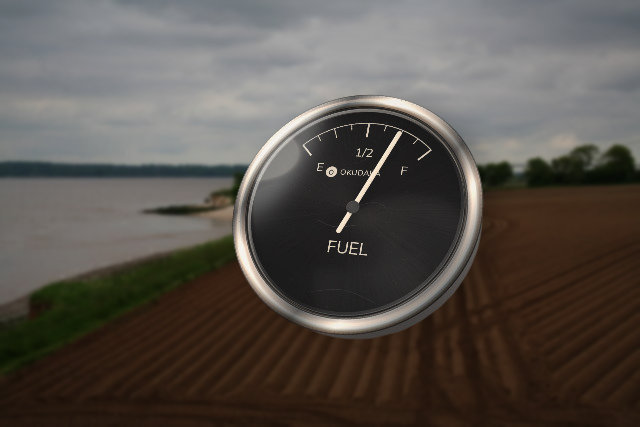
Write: 0.75
